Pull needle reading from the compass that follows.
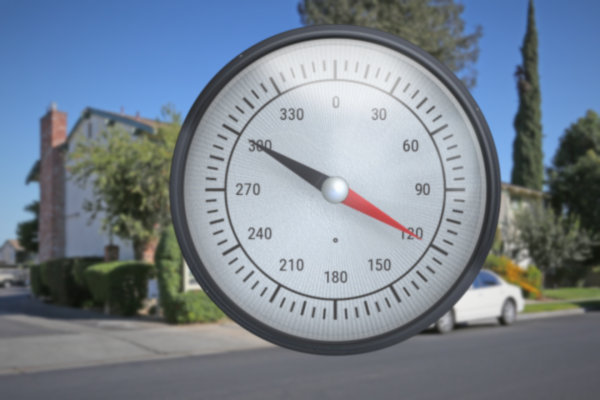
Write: 120 °
